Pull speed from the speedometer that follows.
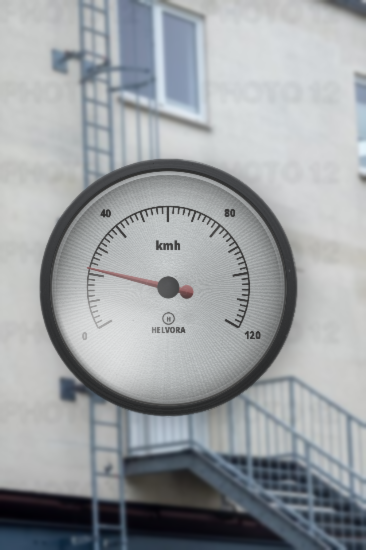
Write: 22 km/h
